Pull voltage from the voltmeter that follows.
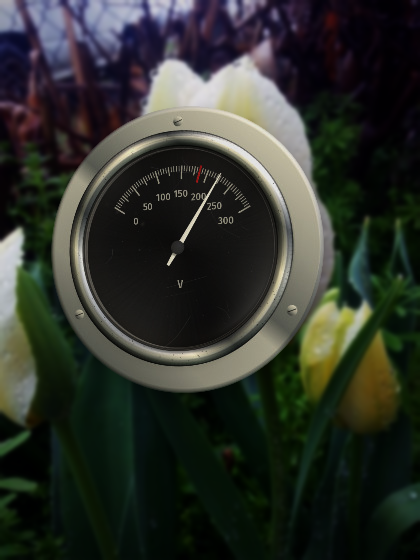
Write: 225 V
